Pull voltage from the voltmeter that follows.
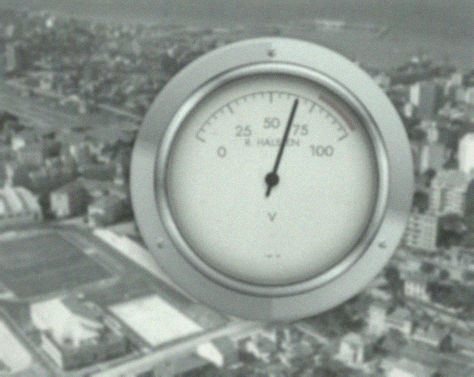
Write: 65 V
